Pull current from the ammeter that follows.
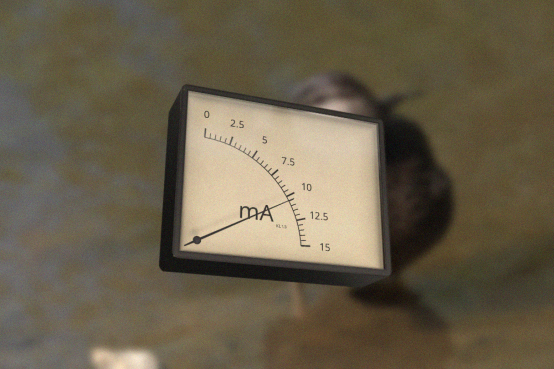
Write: 10.5 mA
